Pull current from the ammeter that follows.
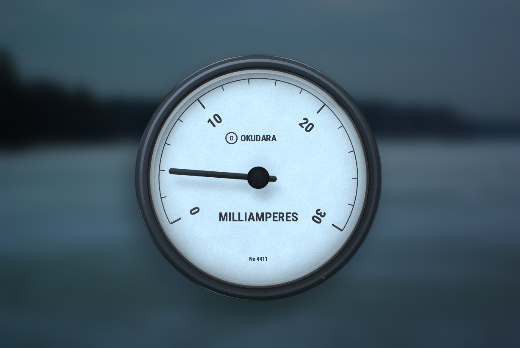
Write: 4 mA
